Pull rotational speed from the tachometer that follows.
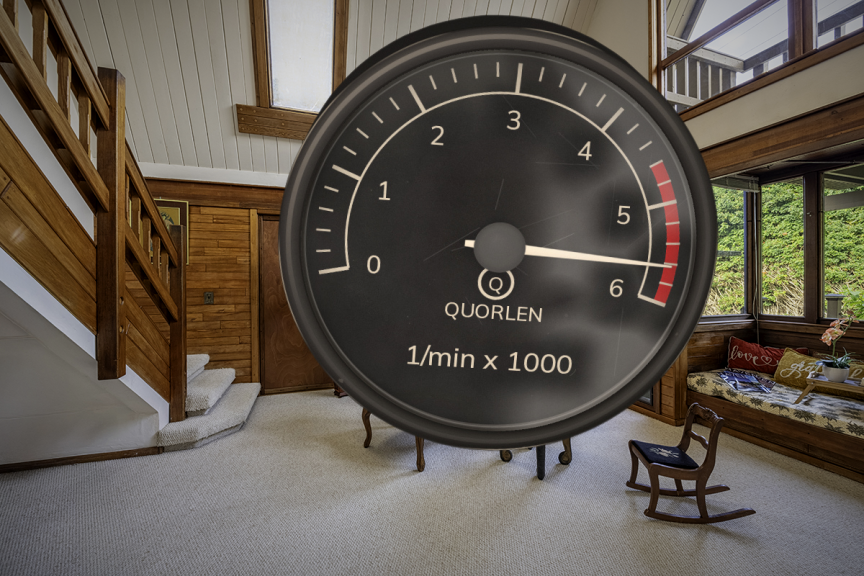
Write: 5600 rpm
